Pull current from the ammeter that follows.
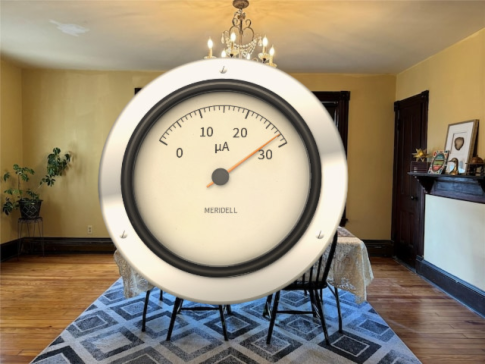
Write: 28 µA
